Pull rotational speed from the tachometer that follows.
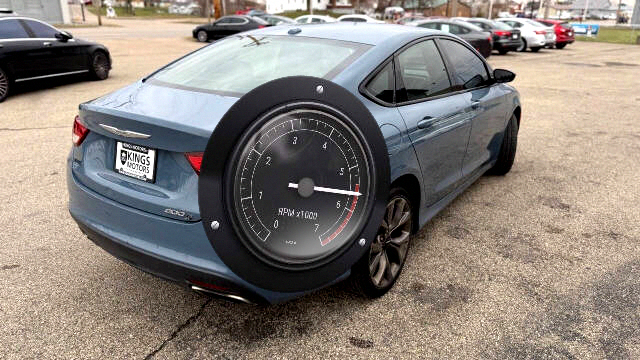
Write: 5600 rpm
